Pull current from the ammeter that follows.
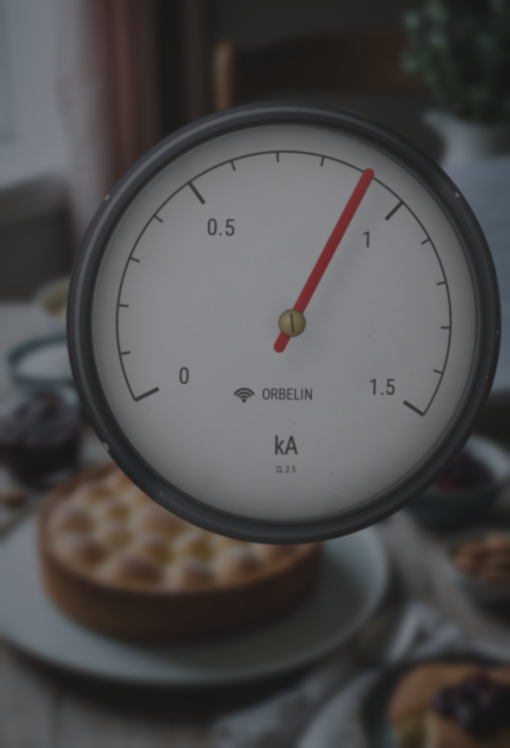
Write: 0.9 kA
